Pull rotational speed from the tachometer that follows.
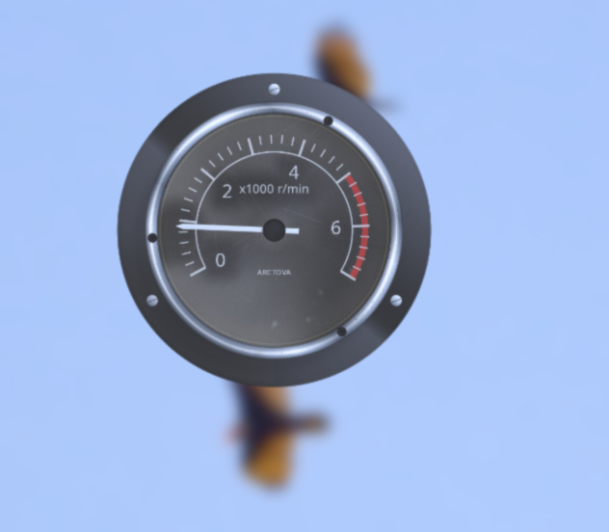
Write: 900 rpm
